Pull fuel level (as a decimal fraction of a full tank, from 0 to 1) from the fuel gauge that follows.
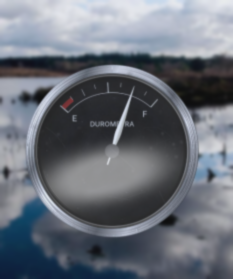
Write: 0.75
